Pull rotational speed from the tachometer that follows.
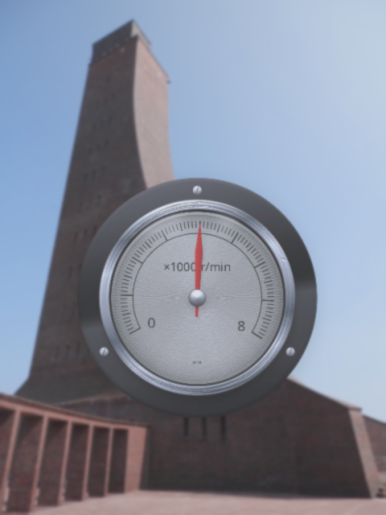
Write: 4000 rpm
